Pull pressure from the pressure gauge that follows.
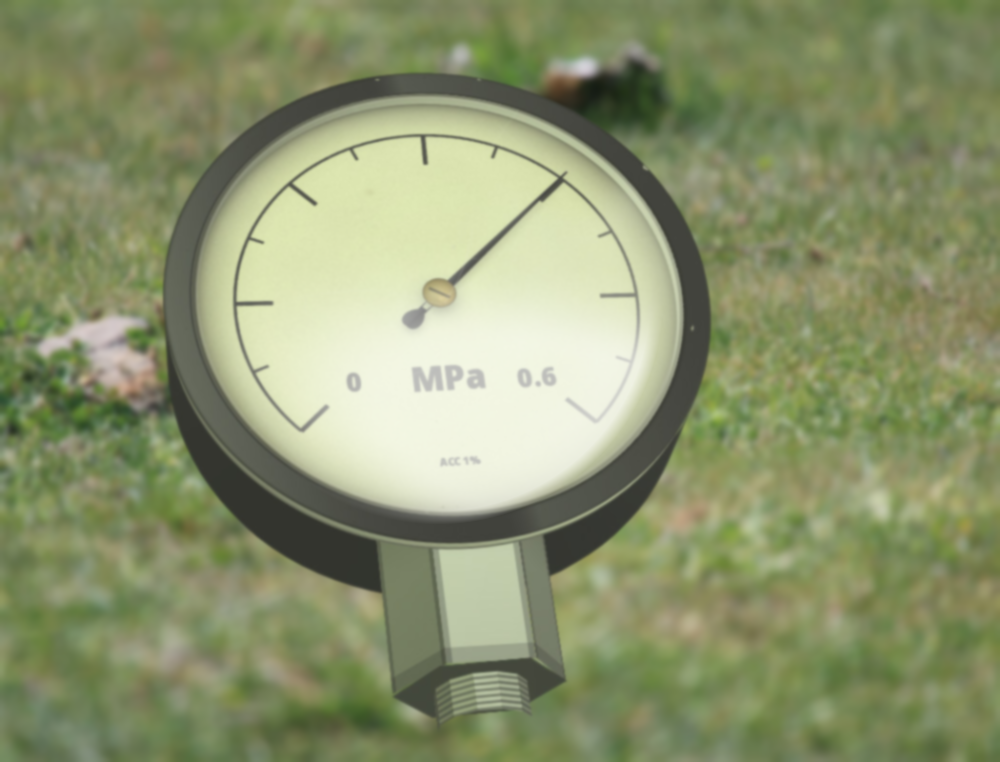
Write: 0.4 MPa
